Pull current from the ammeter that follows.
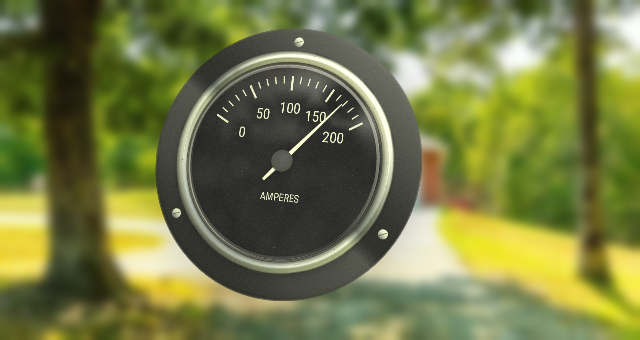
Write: 170 A
